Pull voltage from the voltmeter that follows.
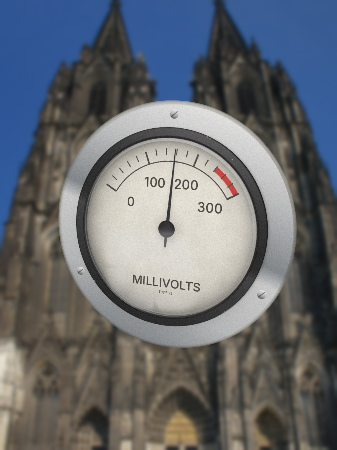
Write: 160 mV
